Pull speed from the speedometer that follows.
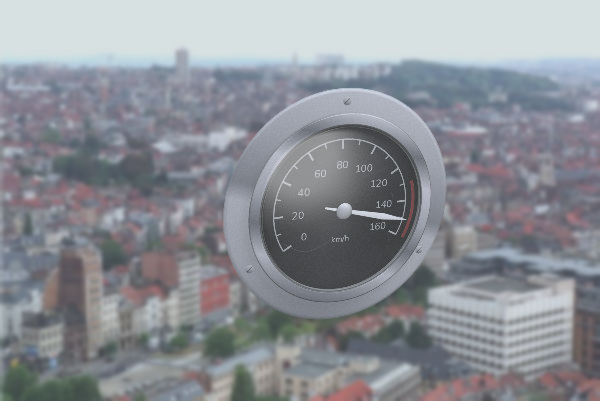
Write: 150 km/h
